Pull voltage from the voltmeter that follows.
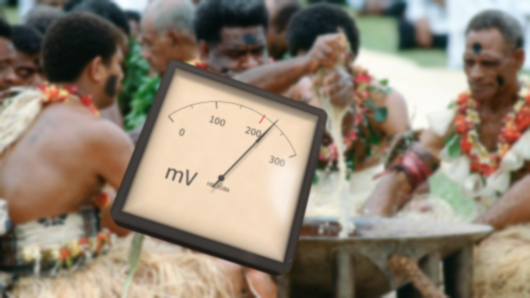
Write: 225 mV
